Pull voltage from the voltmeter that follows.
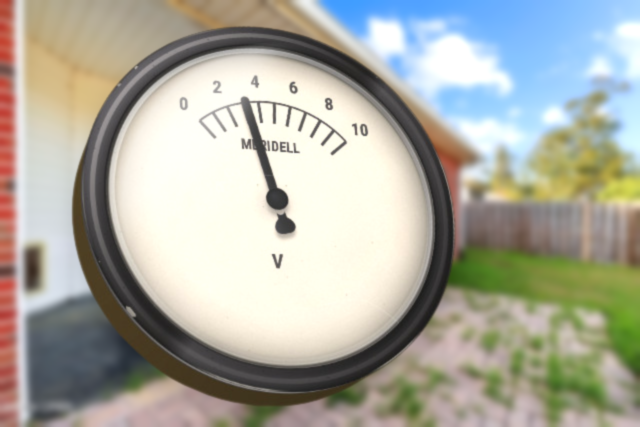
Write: 3 V
